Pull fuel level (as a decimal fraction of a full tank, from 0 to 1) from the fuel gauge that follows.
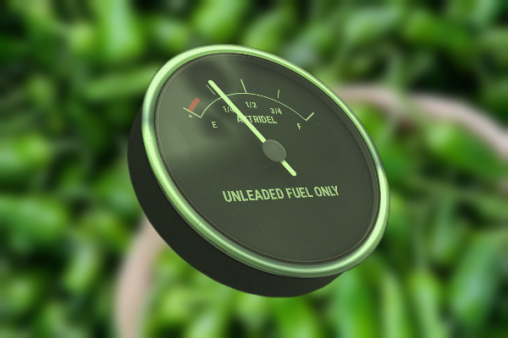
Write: 0.25
